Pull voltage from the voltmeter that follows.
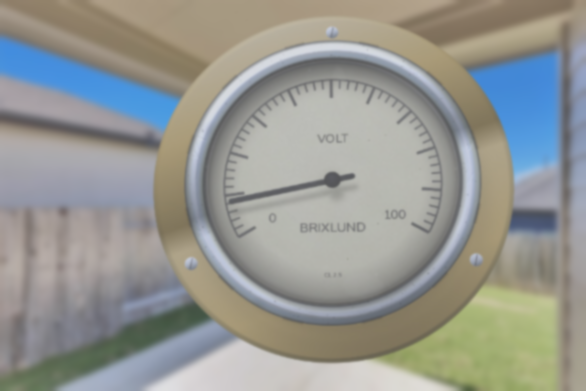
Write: 8 V
